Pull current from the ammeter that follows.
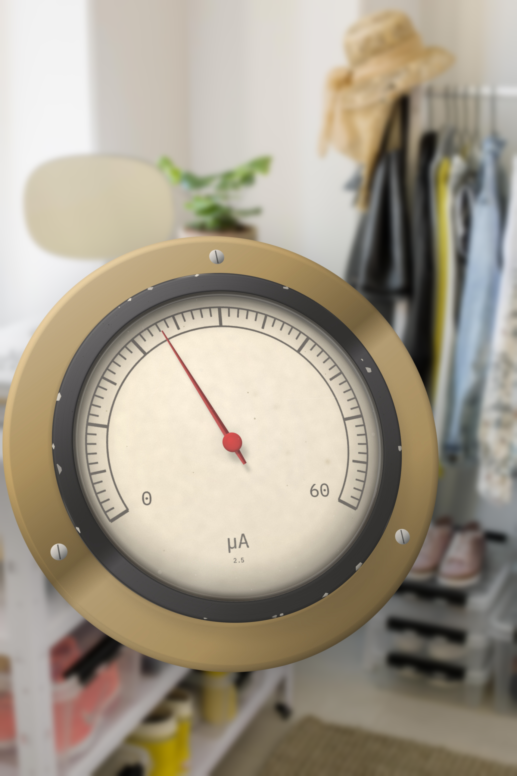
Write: 23 µA
